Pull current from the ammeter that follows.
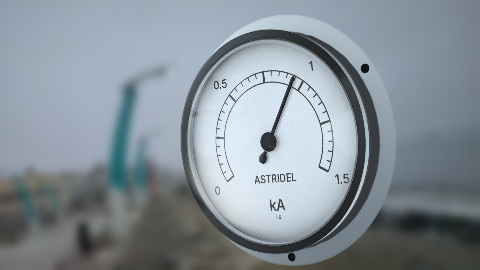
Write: 0.95 kA
